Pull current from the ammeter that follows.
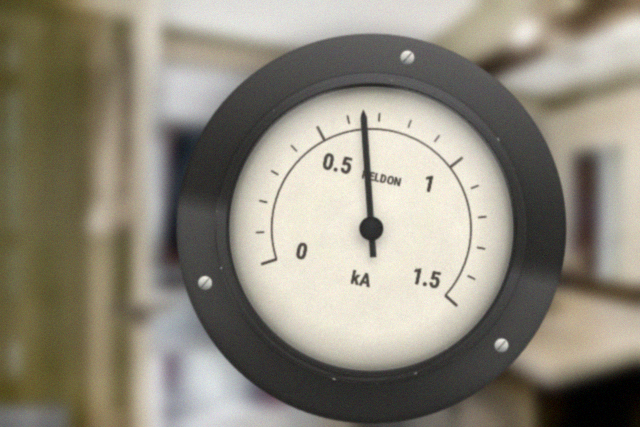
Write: 0.65 kA
